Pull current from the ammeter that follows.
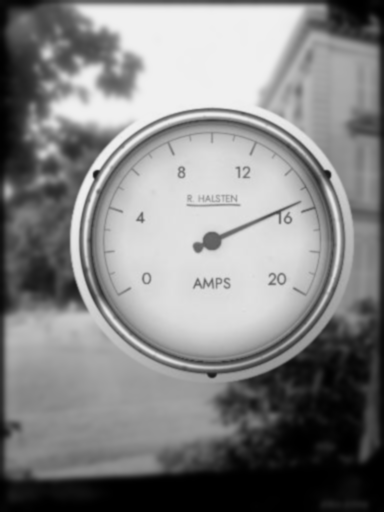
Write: 15.5 A
